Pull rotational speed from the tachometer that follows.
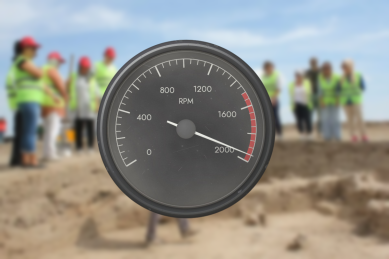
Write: 1950 rpm
